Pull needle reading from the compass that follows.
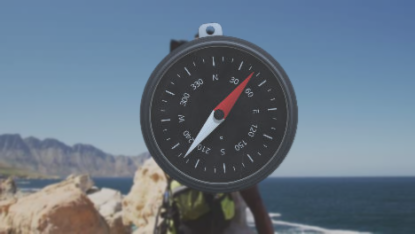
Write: 45 °
